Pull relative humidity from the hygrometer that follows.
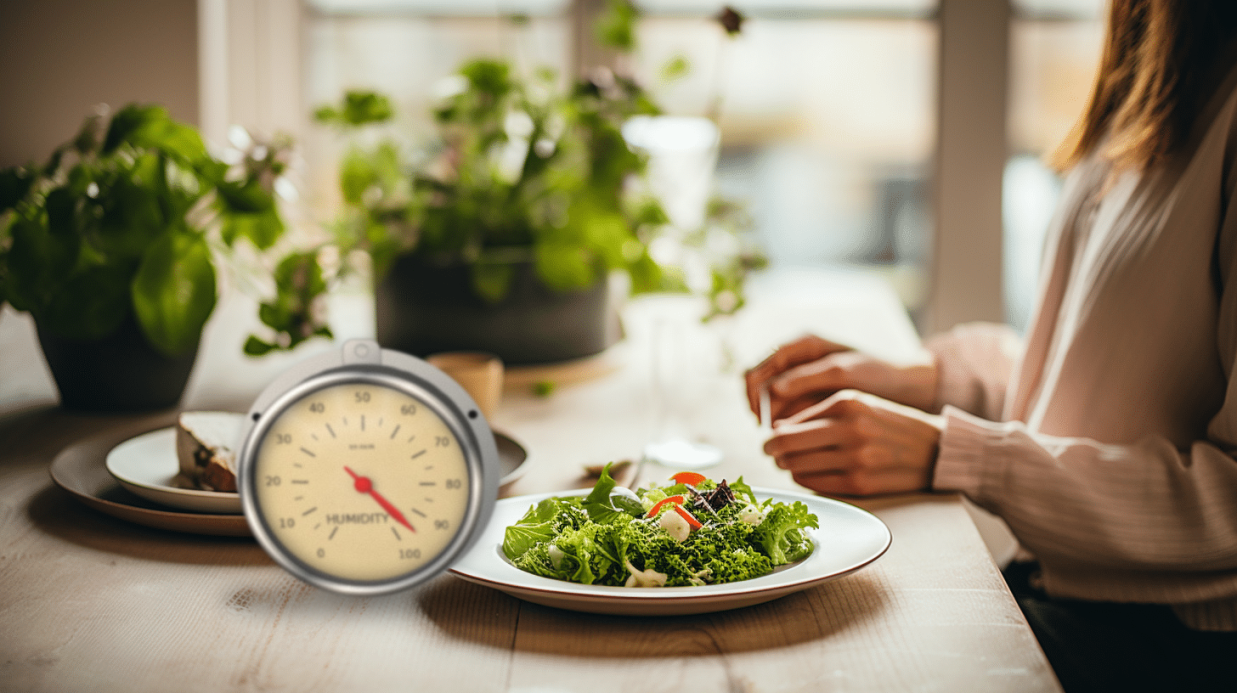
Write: 95 %
